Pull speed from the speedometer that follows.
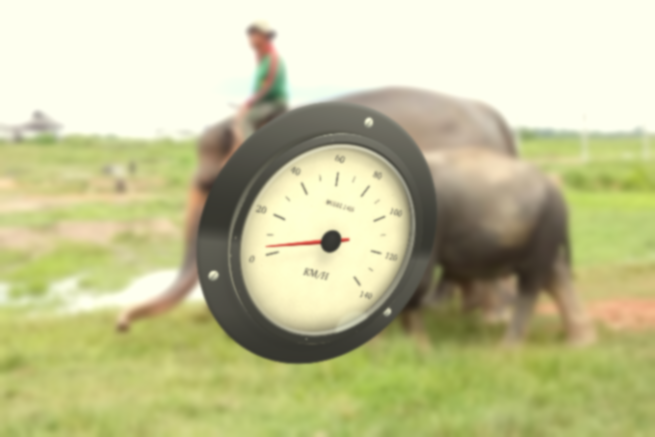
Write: 5 km/h
